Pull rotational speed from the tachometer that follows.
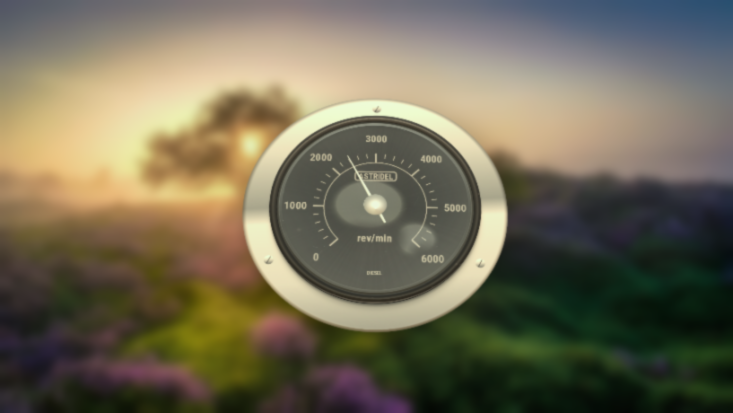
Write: 2400 rpm
